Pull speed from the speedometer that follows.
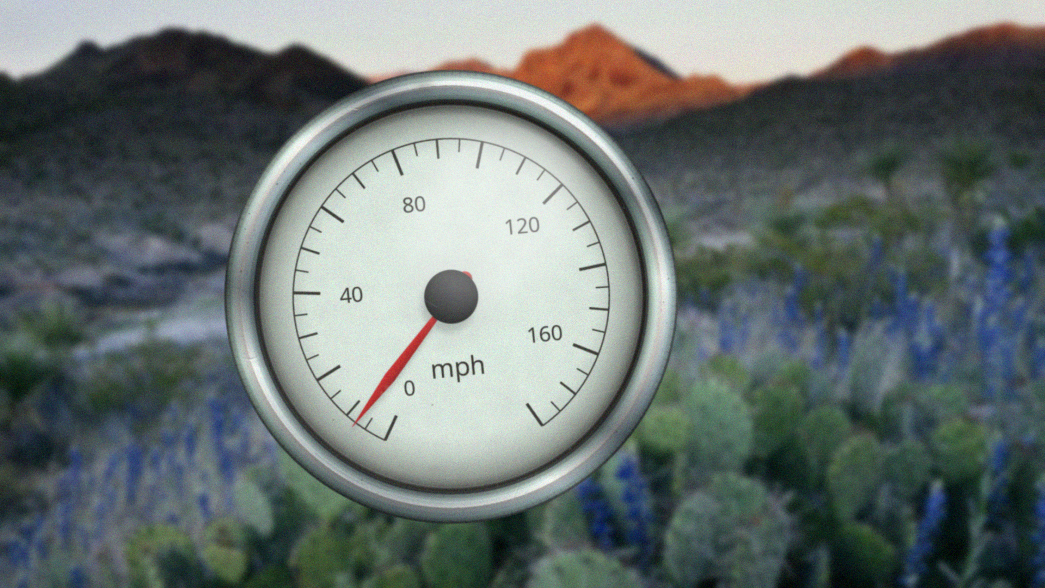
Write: 7.5 mph
